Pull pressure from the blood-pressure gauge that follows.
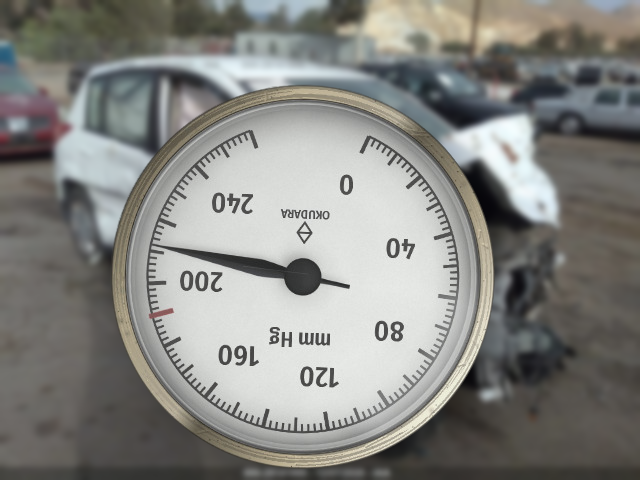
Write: 212 mmHg
